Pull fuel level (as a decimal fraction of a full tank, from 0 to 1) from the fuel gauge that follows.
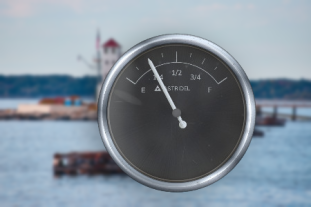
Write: 0.25
